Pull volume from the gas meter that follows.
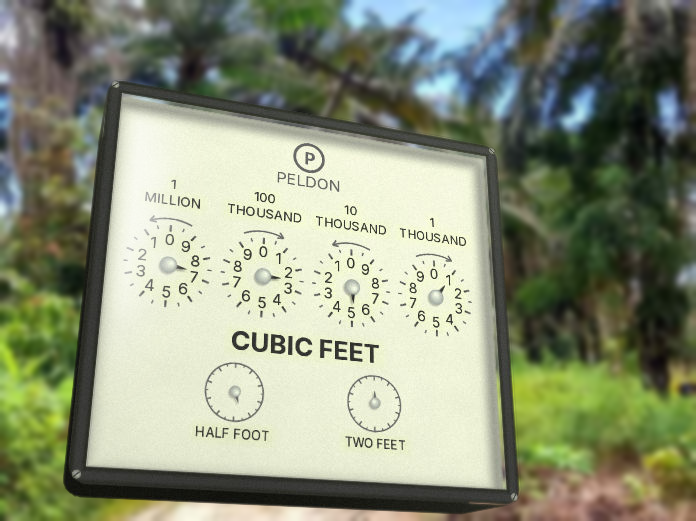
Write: 725100 ft³
